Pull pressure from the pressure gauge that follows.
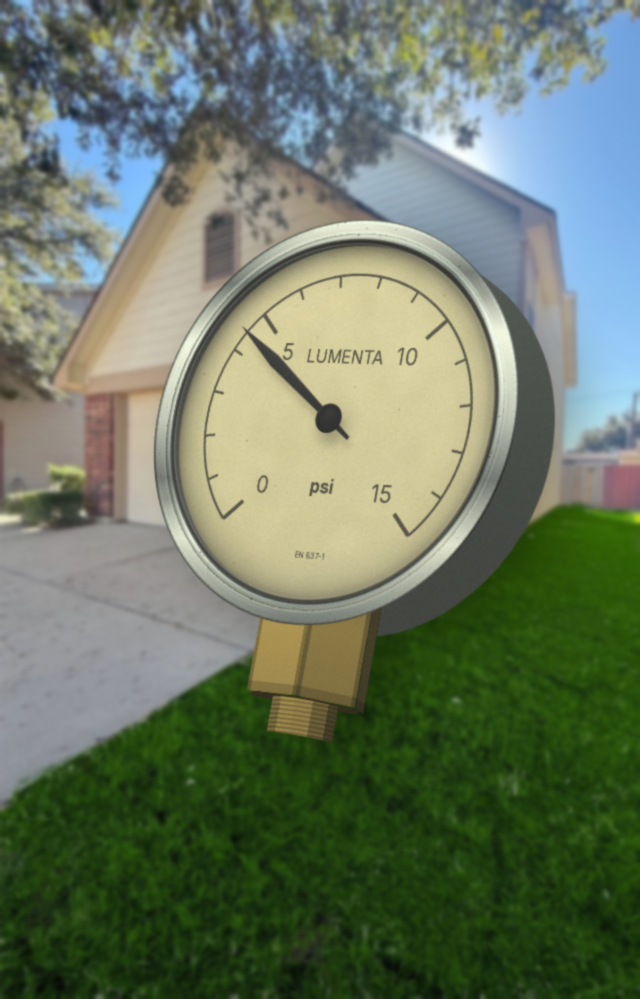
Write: 4.5 psi
